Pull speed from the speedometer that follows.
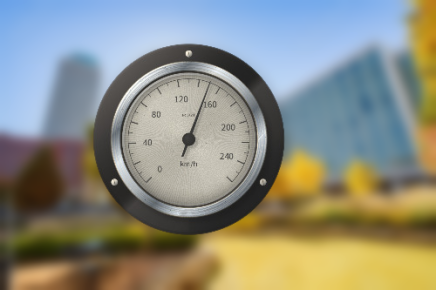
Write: 150 km/h
